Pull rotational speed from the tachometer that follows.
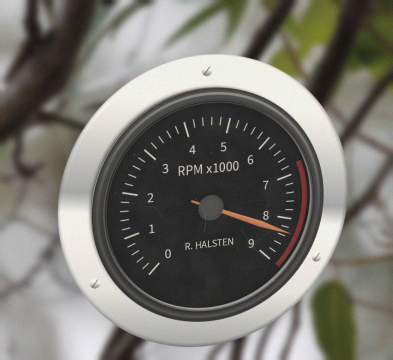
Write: 8300 rpm
